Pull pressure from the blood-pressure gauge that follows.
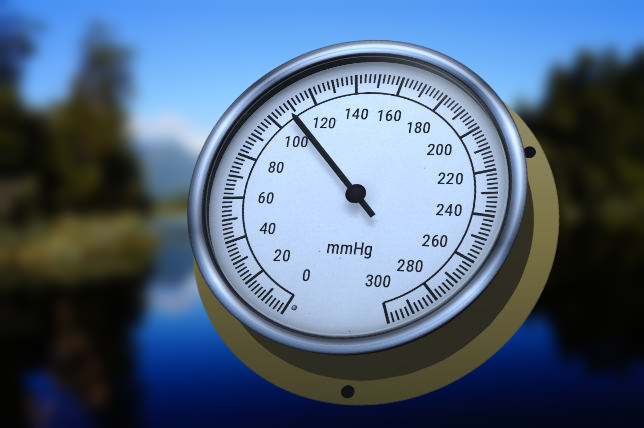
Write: 108 mmHg
